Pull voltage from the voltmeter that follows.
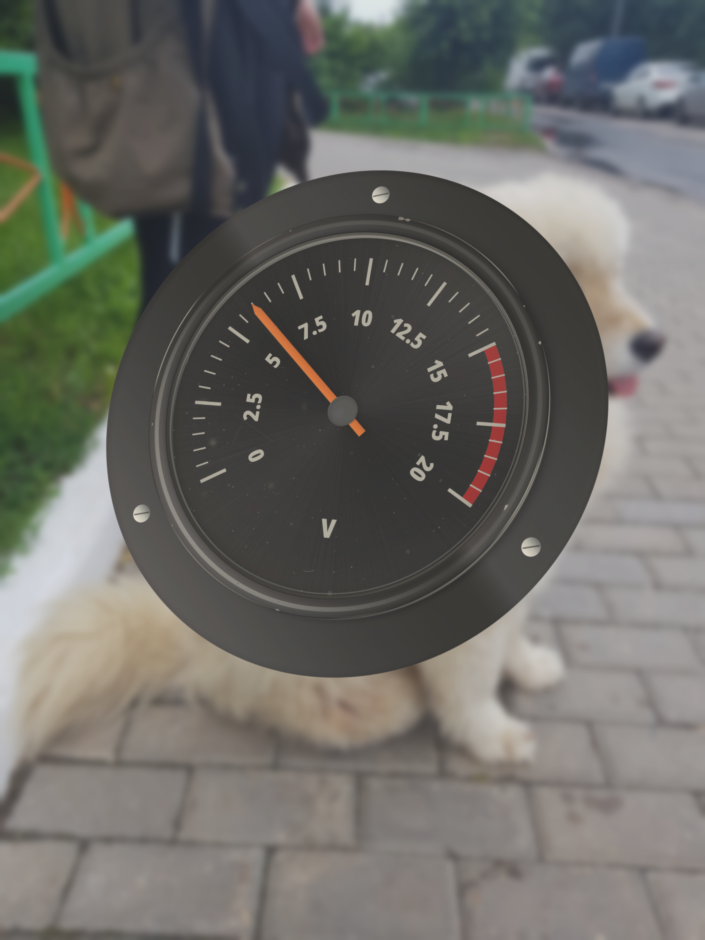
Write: 6 V
